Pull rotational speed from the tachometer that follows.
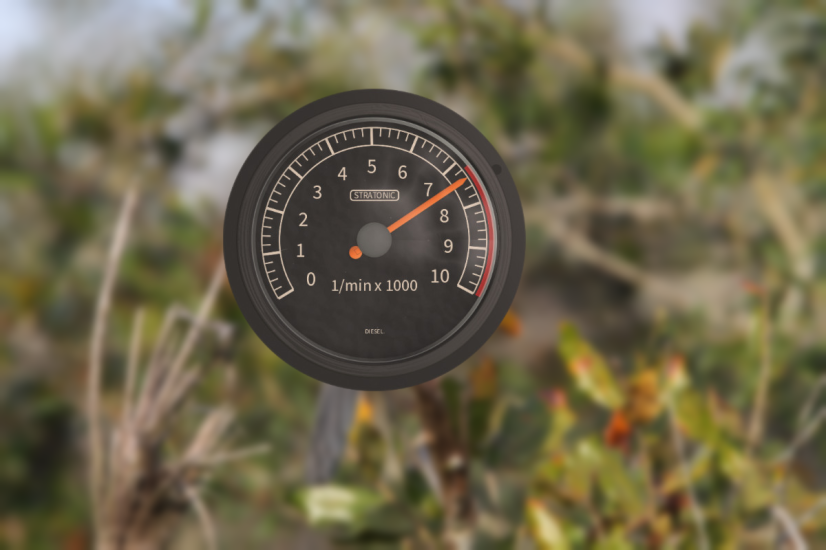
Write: 7400 rpm
